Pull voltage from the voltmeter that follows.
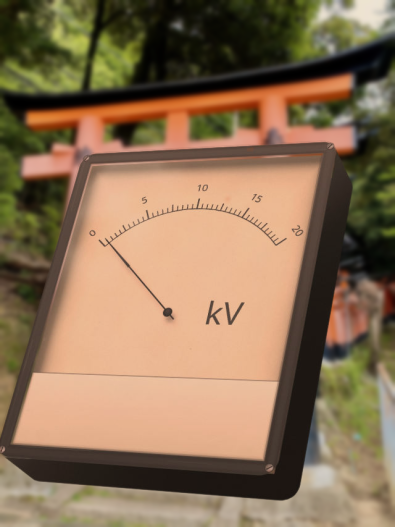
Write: 0.5 kV
